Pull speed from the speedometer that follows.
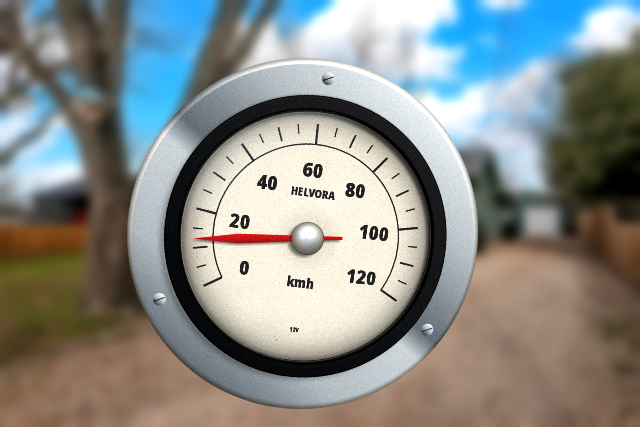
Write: 12.5 km/h
